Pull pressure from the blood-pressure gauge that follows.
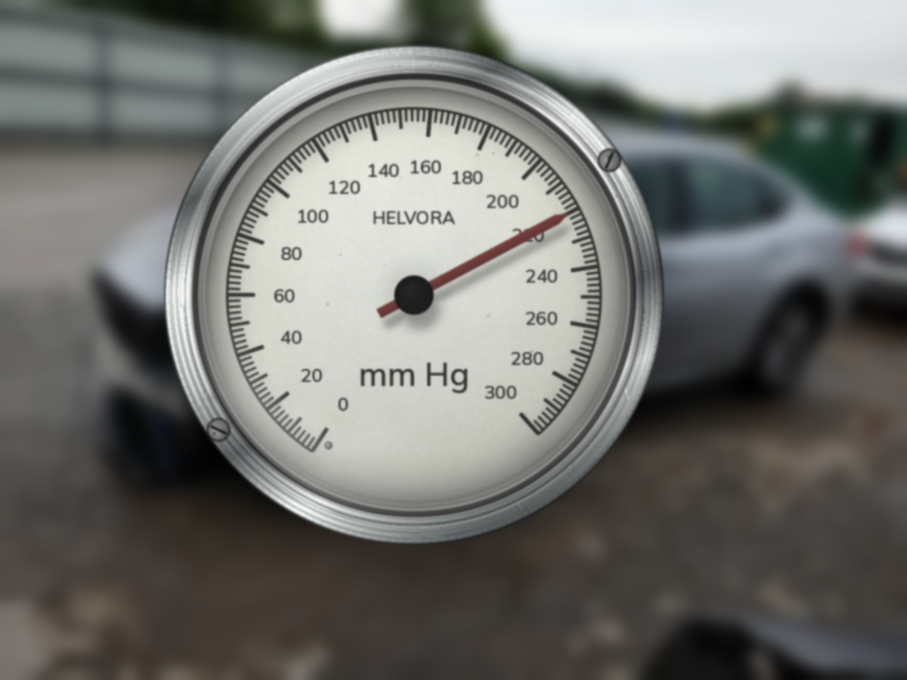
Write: 220 mmHg
